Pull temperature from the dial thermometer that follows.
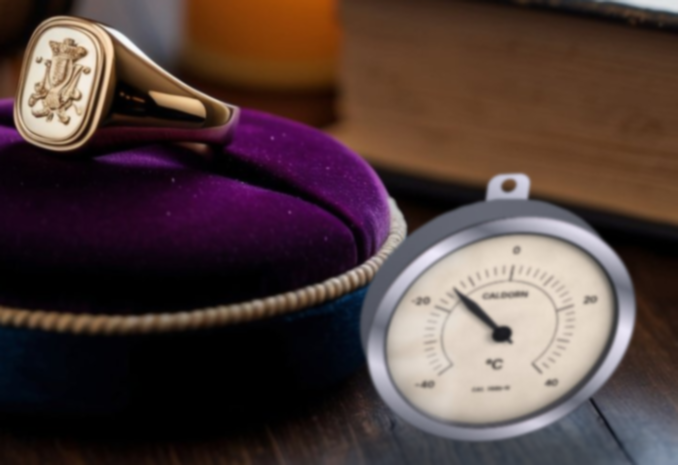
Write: -14 °C
